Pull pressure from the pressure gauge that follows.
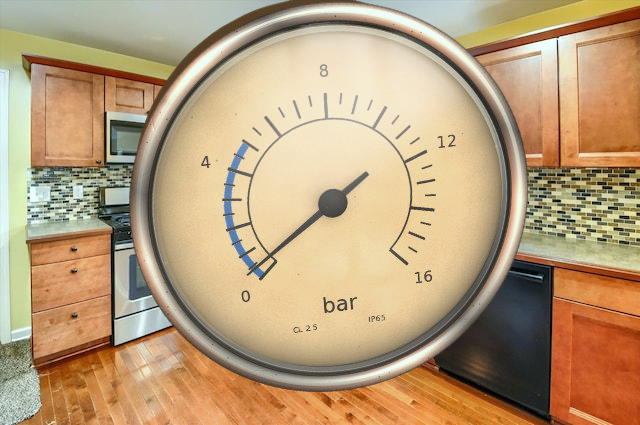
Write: 0.5 bar
